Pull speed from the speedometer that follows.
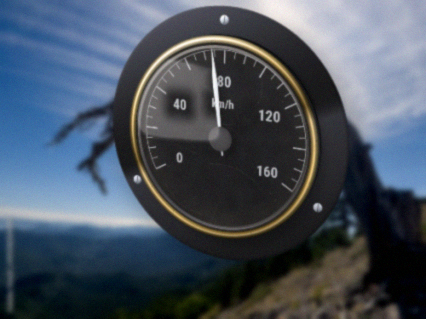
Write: 75 km/h
